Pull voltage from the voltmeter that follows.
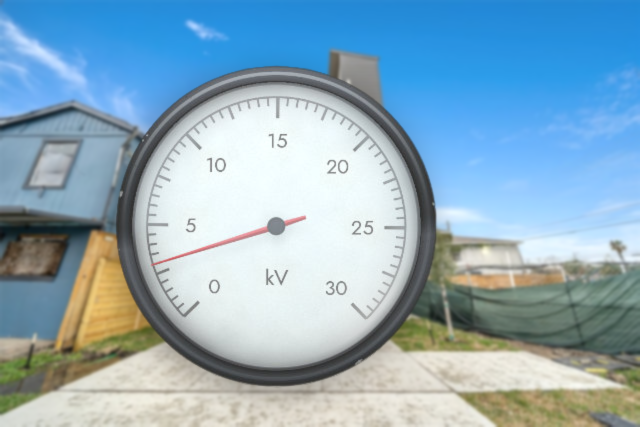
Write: 3 kV
